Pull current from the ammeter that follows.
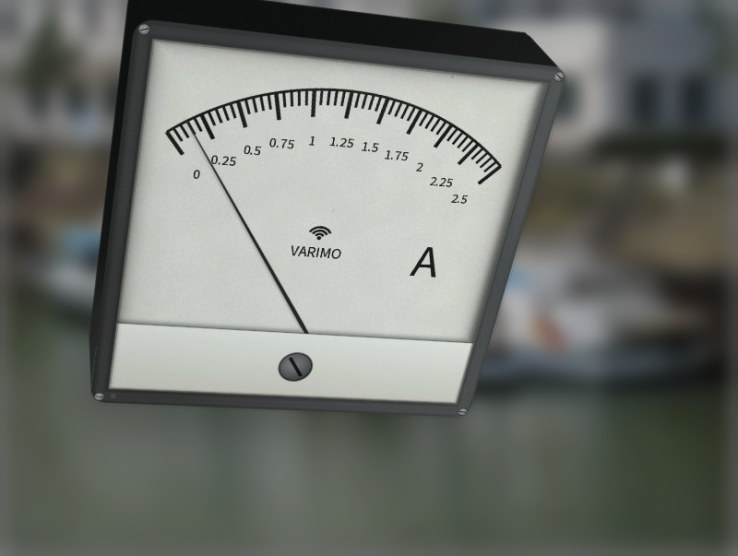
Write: 0.15 A
